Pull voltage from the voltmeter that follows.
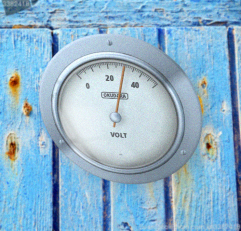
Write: 30 V
